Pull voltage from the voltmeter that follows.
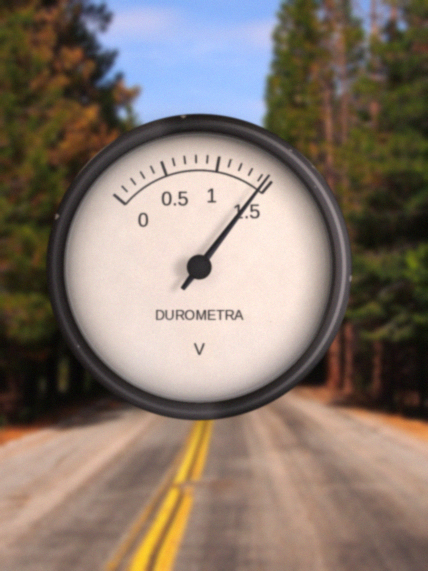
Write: 1.45 V
